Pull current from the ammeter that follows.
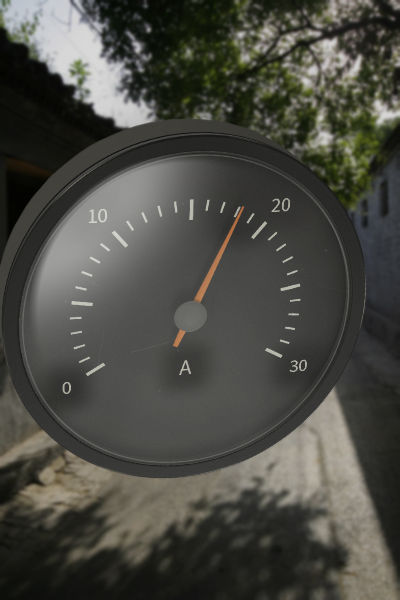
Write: 18 A
